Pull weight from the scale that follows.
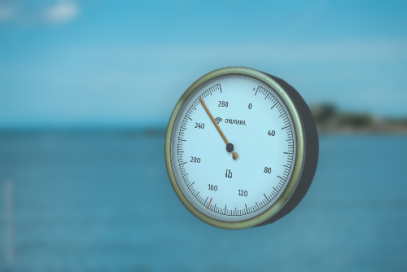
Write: 260 lb
